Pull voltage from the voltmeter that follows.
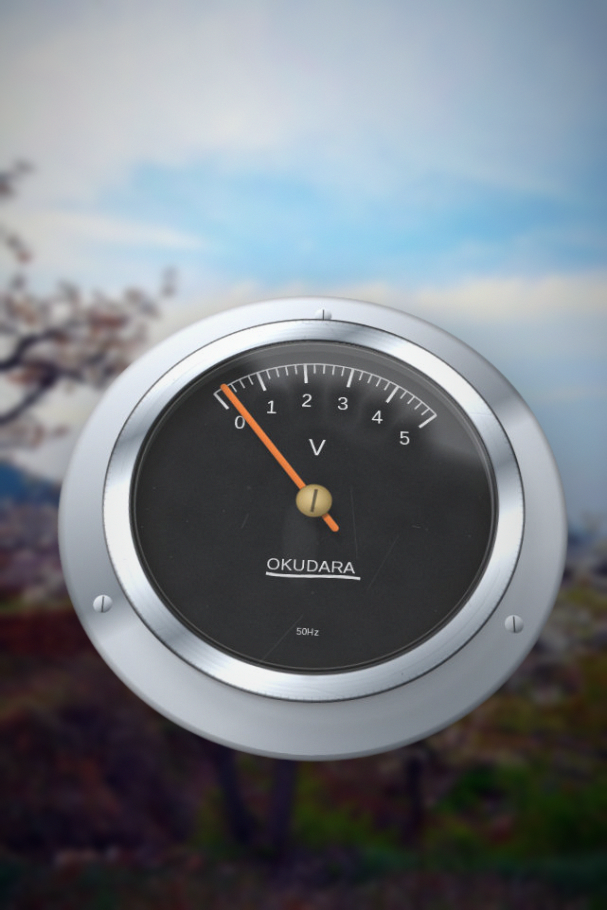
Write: 0.2 V
